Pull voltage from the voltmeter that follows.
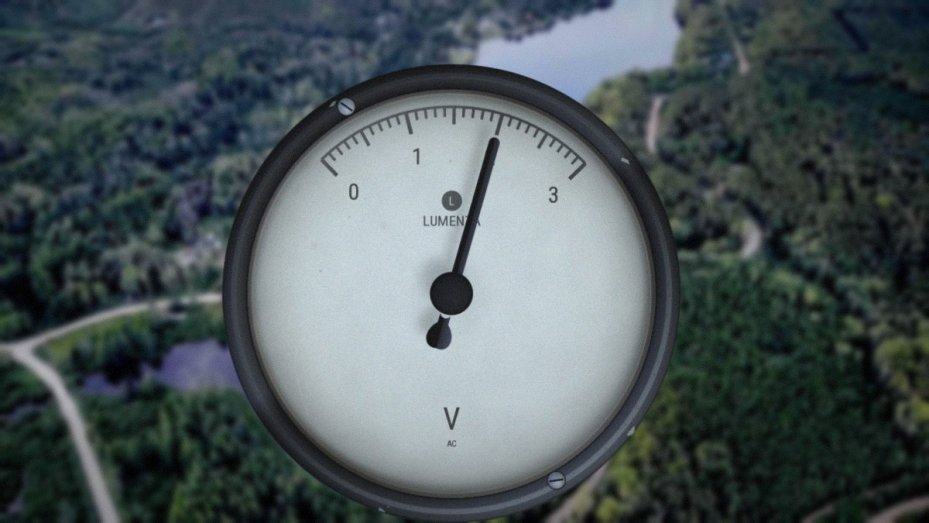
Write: 2 V
